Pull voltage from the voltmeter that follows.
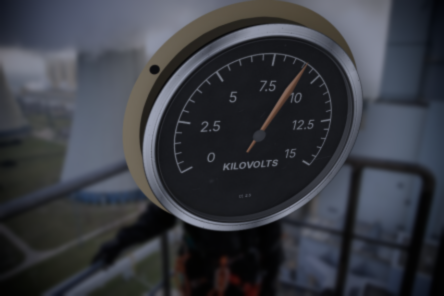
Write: 9 kV
